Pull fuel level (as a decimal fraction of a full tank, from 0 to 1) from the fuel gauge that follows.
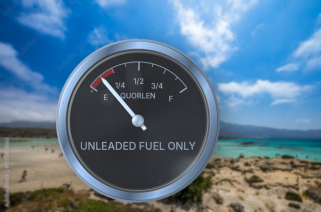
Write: 0.125
